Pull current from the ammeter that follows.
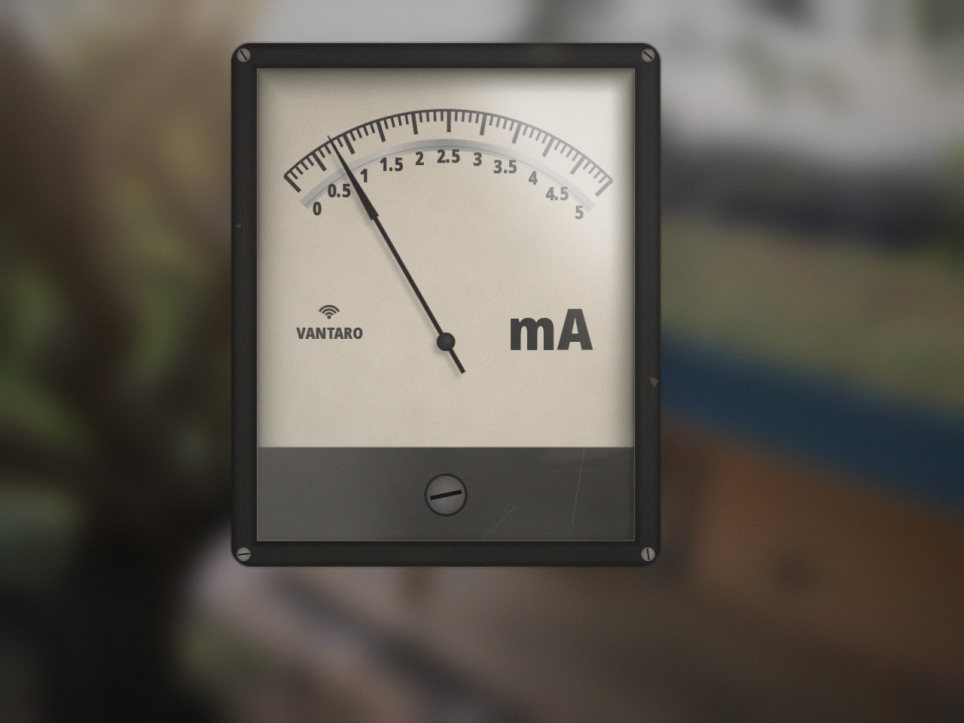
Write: 0.8 mA
